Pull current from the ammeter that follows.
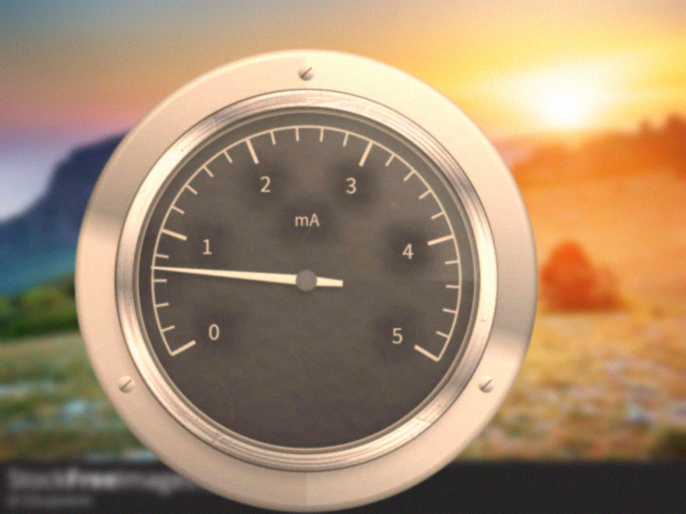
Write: 0.7 mA
